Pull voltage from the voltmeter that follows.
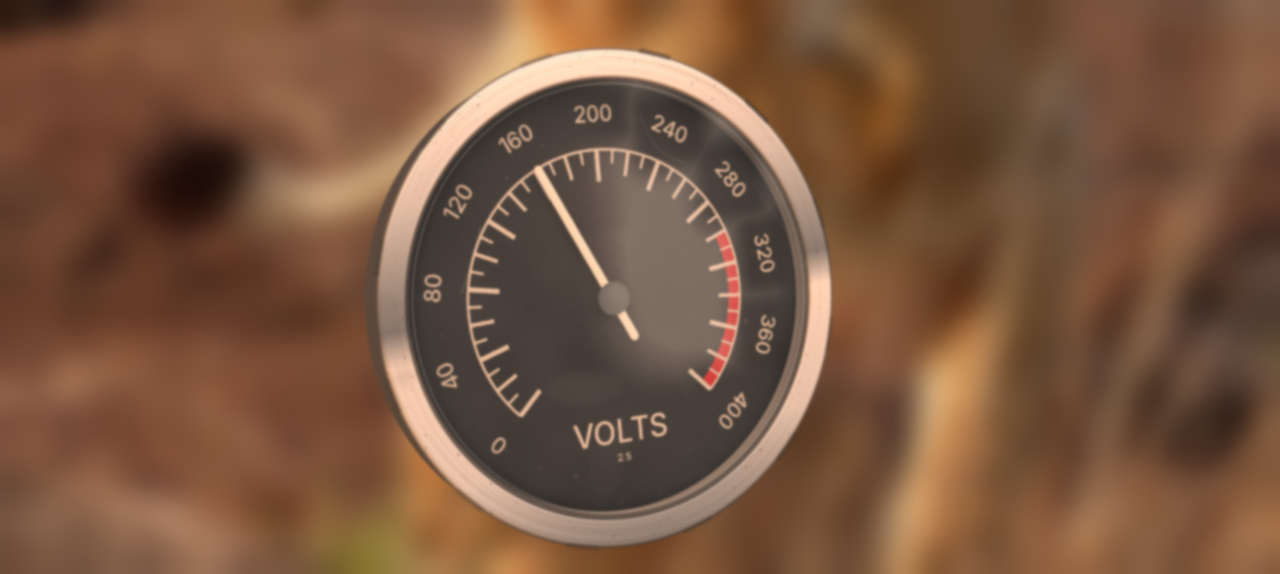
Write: 160 V
